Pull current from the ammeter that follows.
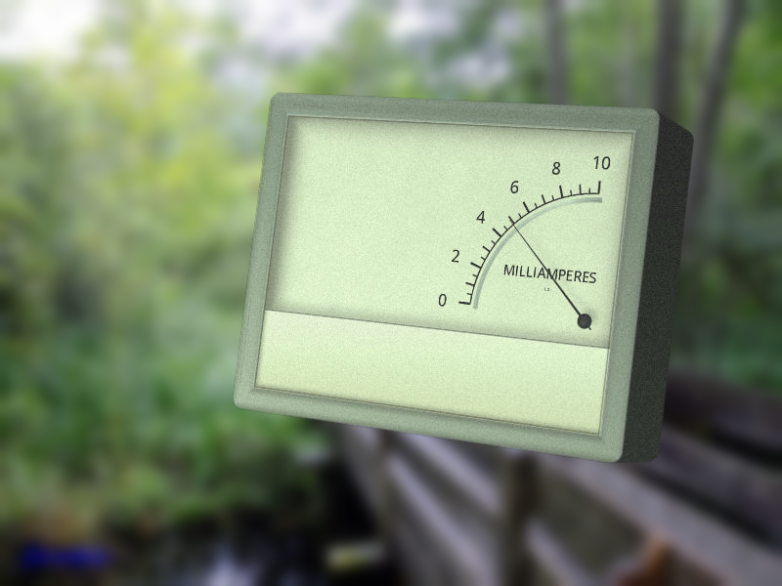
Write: 5 mA
